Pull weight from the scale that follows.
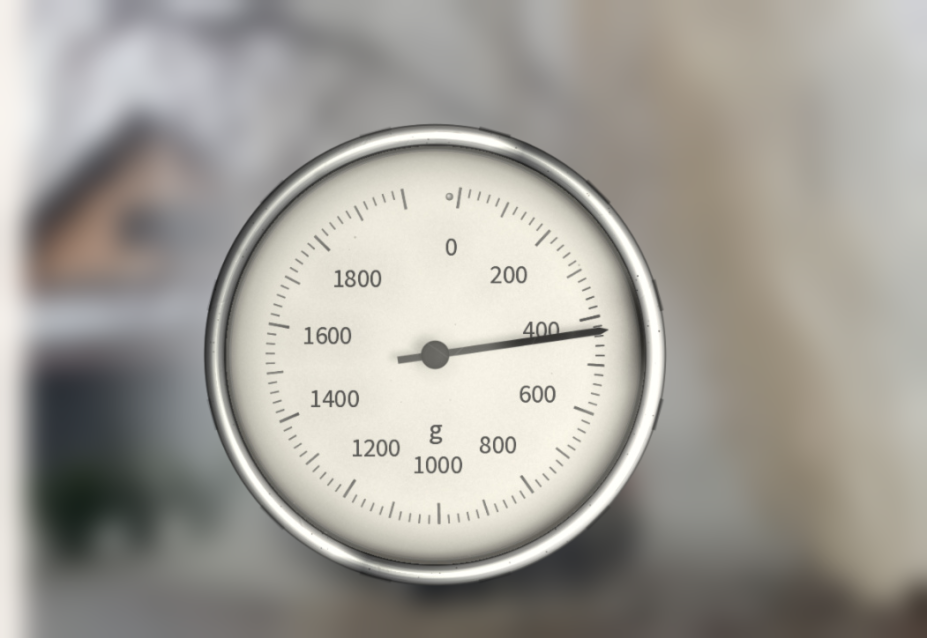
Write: 430 g
